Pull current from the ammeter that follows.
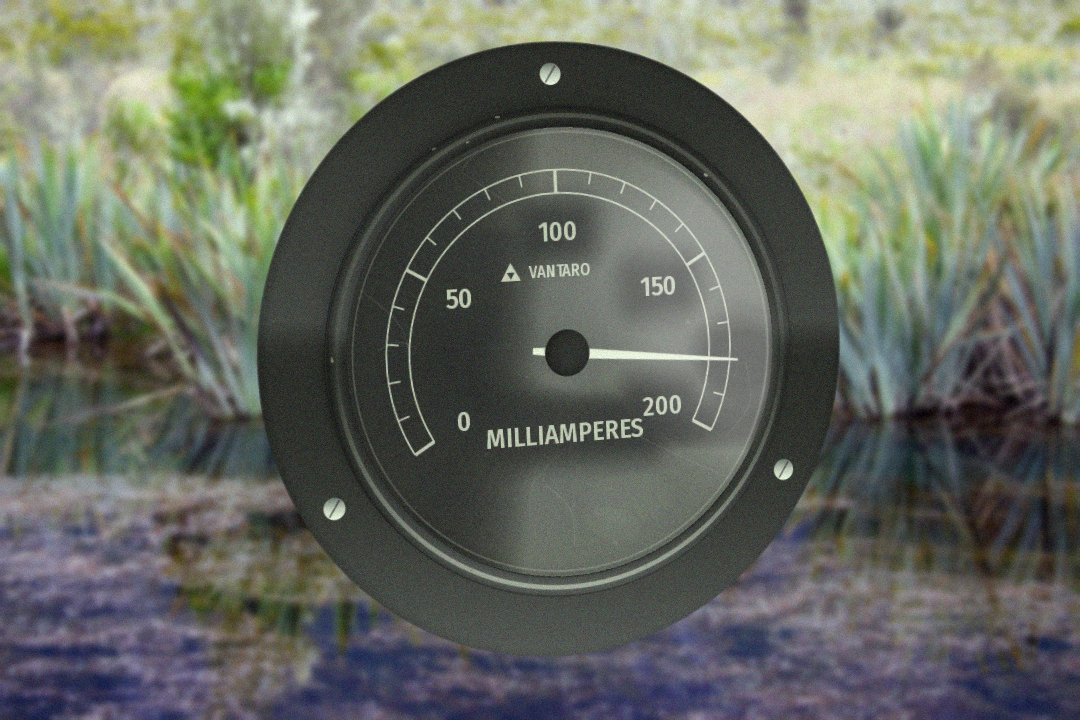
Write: 180 mA
